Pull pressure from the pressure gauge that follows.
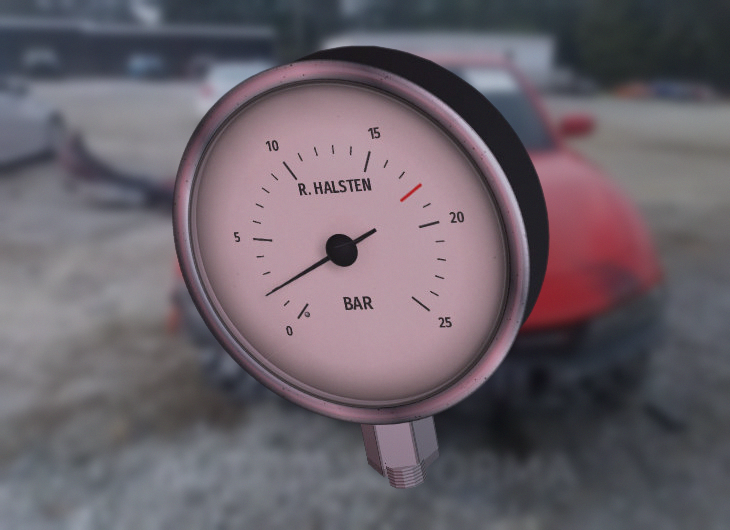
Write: 2 bar
